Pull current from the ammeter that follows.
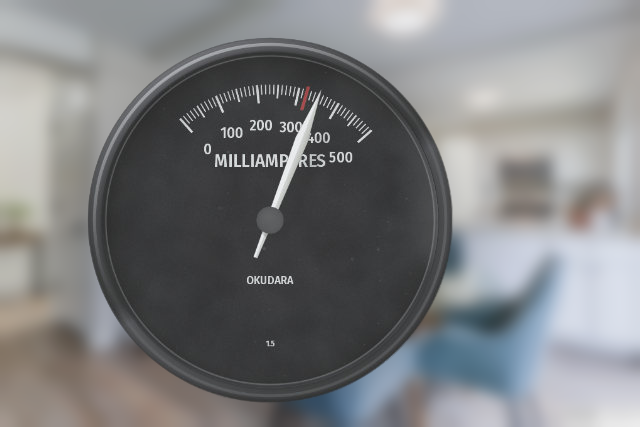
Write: 350 mA
